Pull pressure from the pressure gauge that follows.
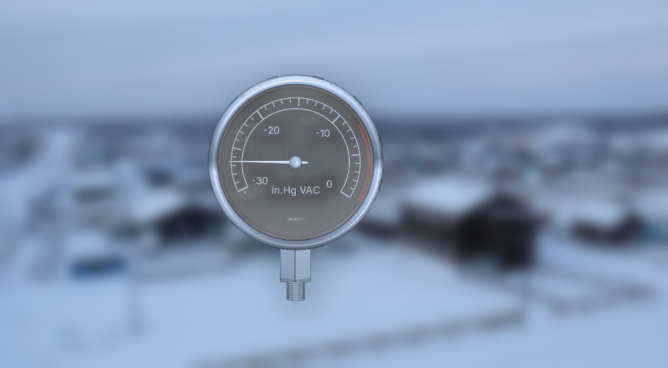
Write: -26.5 inHg
